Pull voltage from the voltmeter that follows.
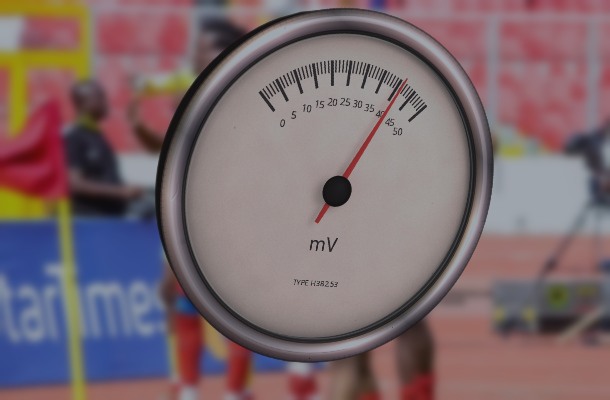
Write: 40 mV
